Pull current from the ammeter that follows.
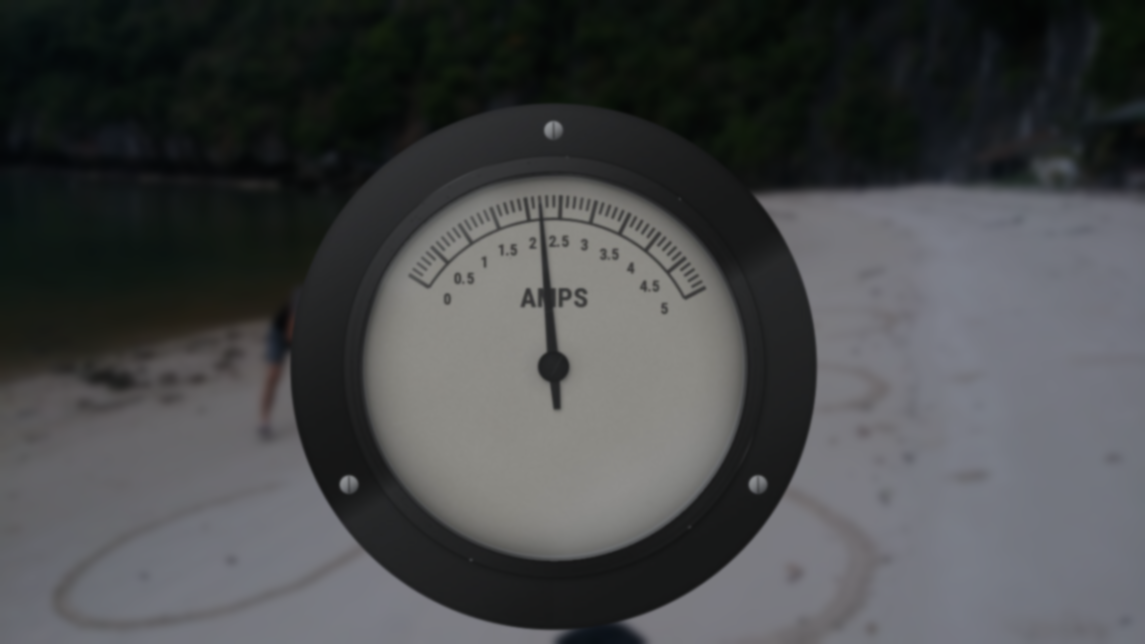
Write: 2.2 A
